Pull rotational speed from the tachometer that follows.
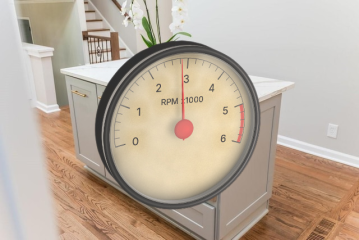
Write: 2800 rpm
